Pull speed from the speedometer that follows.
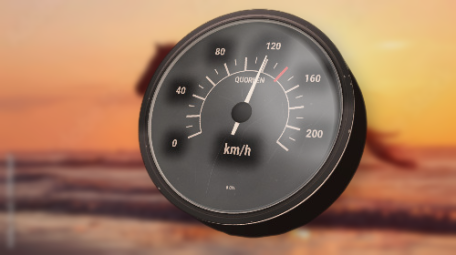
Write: 120 km/h
